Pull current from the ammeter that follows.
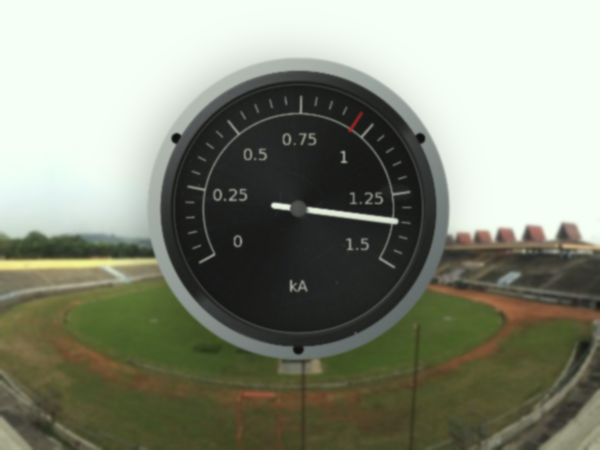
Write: 1.35 kA
